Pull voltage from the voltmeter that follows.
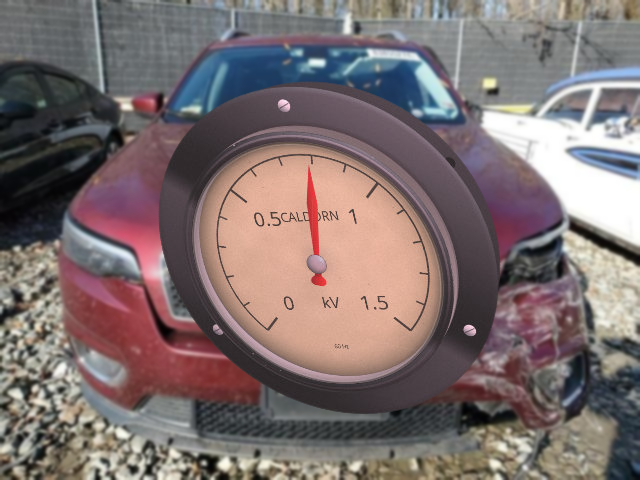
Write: 0.8 kV
